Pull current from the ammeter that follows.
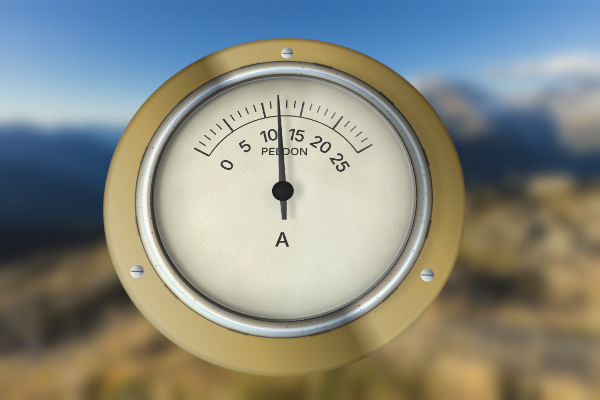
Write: 12 A
